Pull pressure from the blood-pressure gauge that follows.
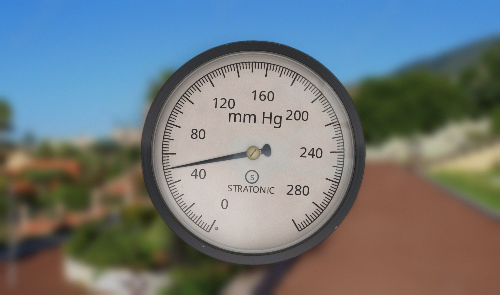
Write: 50 mmHg
